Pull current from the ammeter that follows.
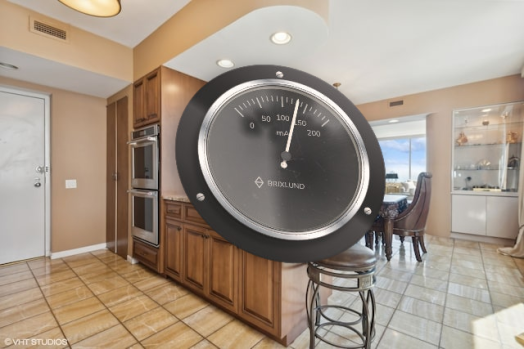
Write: 130 mA
